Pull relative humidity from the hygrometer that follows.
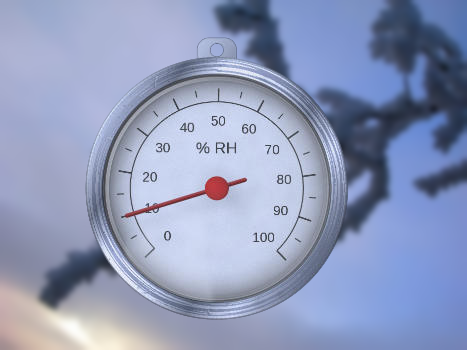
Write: 10 %
